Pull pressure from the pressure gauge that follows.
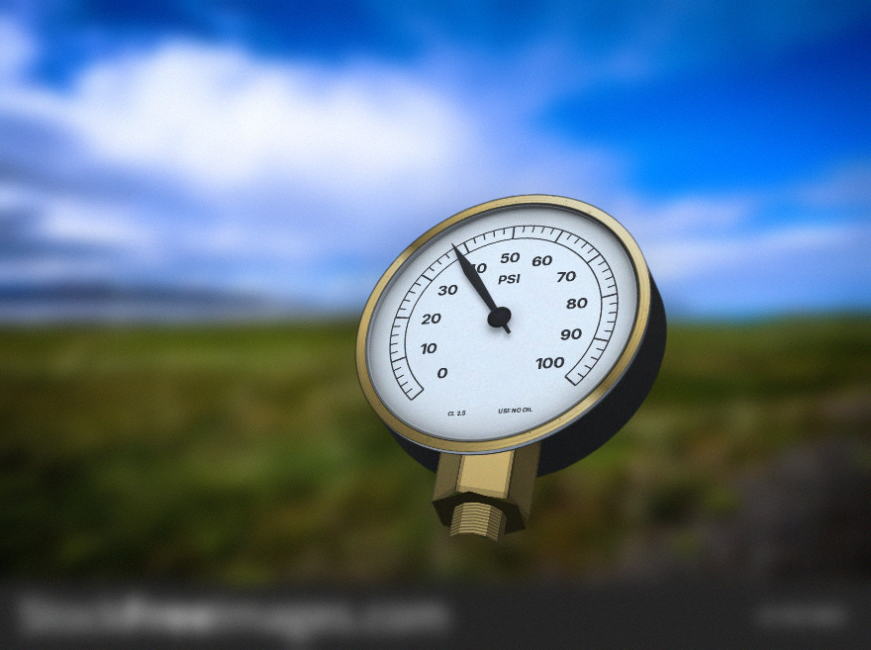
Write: 38 psi
